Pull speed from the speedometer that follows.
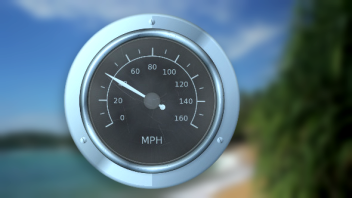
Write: 40 mph
